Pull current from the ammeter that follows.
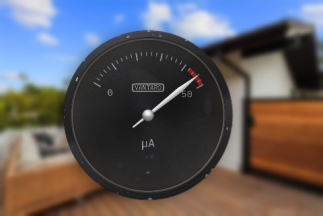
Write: 46 µA
